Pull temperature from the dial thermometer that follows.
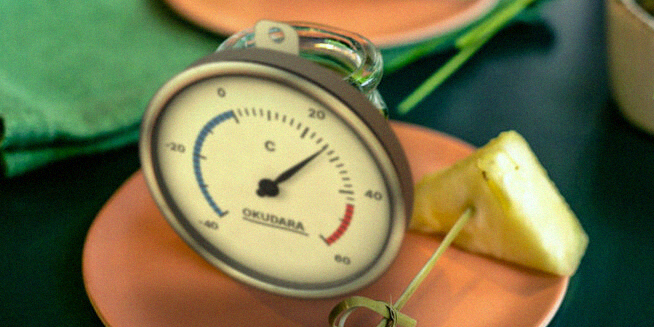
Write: 26 °C
